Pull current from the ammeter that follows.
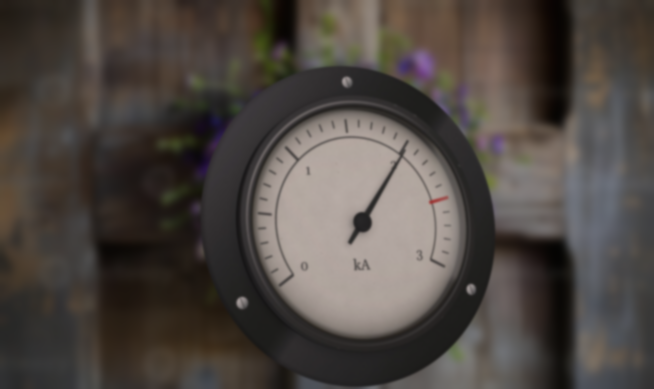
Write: 2 kA
